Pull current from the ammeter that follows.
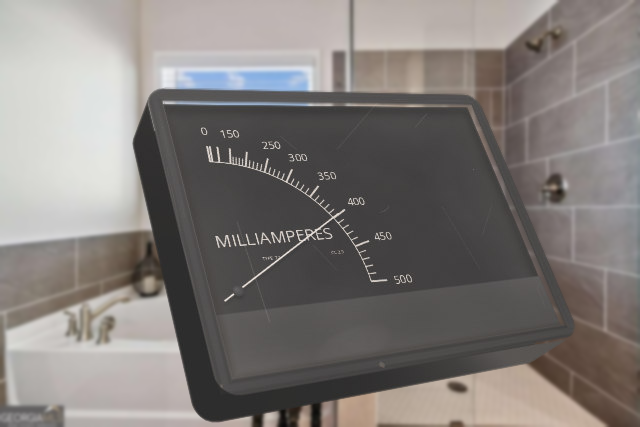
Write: 400 mA
